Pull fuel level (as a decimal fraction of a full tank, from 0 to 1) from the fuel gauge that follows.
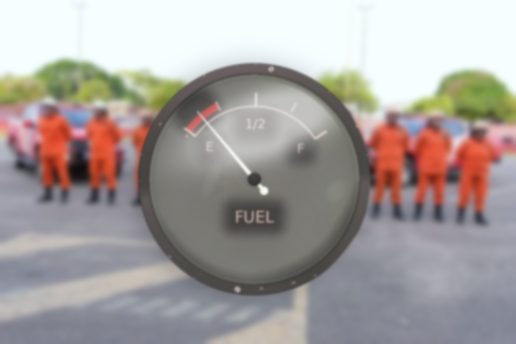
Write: 0.125
